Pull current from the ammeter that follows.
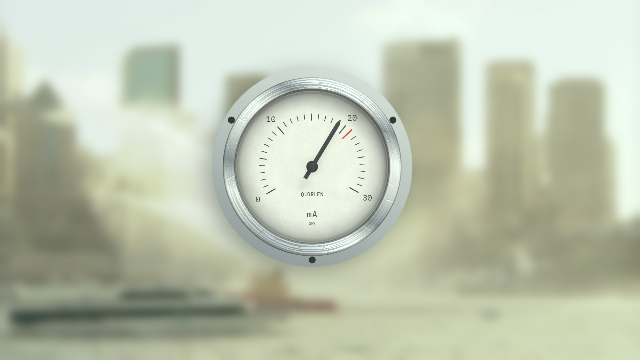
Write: 19 mA
